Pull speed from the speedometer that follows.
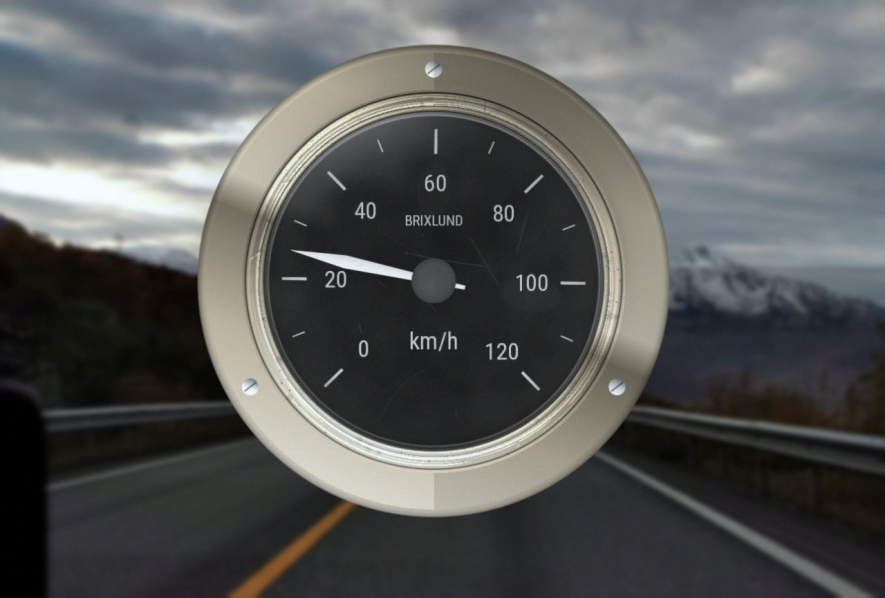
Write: 25 km/h
